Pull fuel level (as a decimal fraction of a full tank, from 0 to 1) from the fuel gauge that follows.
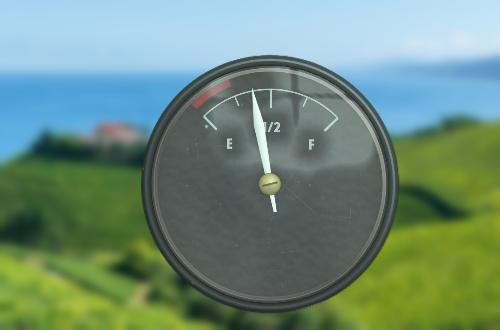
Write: 0.375
